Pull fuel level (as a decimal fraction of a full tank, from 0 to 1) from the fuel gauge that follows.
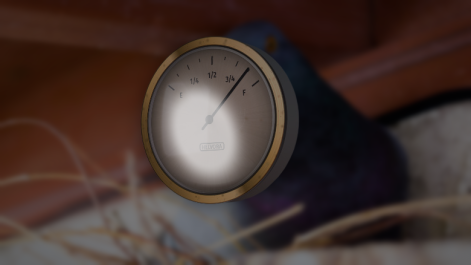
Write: 0.875
